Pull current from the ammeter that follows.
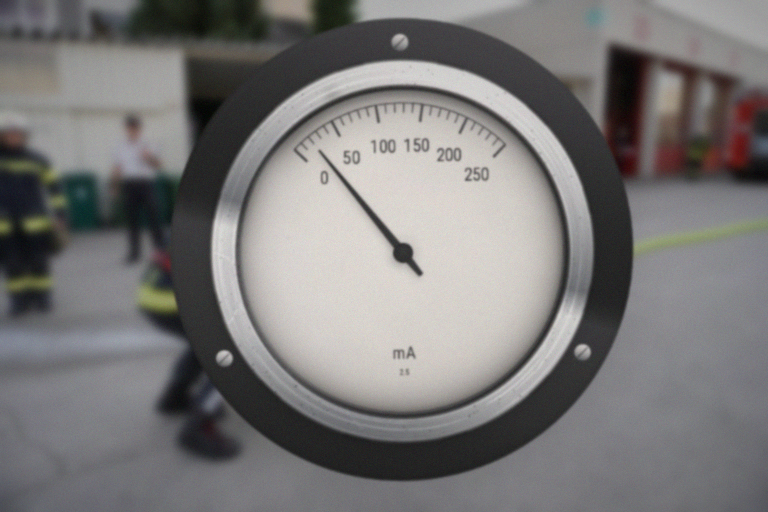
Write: 20 mA
